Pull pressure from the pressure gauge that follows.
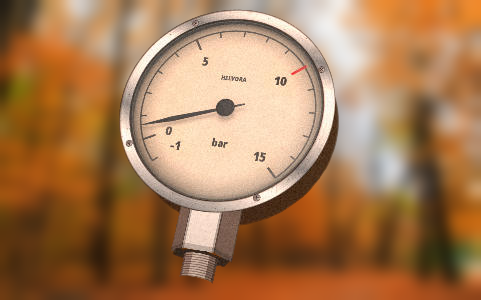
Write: 0.5 bar
